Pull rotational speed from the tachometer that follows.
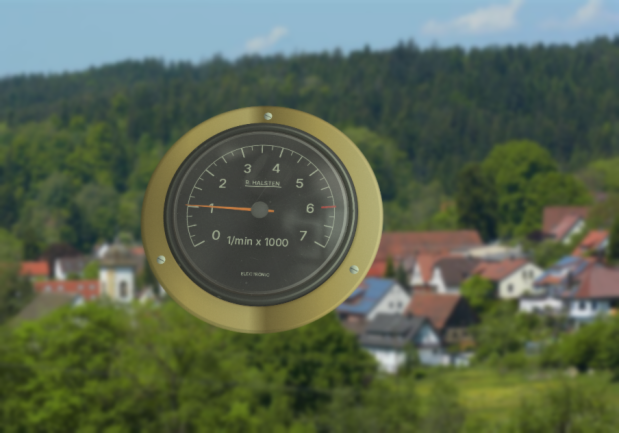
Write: 1000 rpm
